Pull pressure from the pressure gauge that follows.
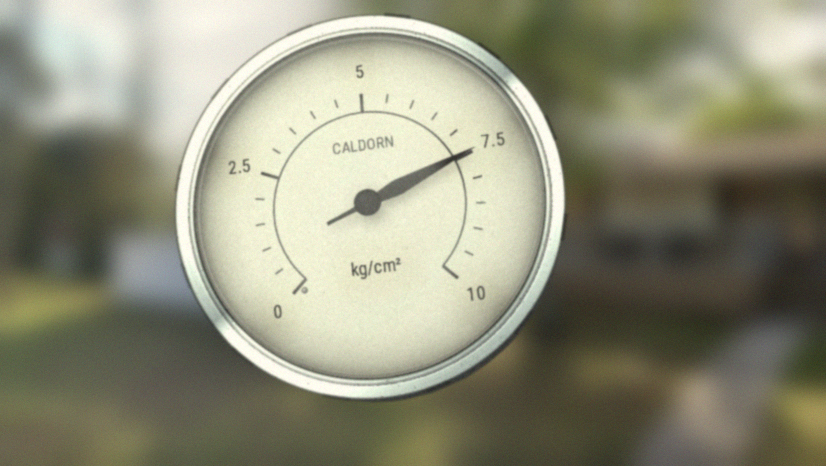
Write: 7.5 kg/cm²
